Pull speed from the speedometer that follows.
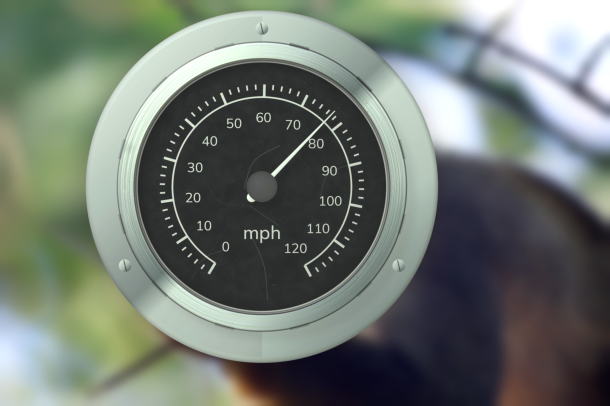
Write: 77 mph
